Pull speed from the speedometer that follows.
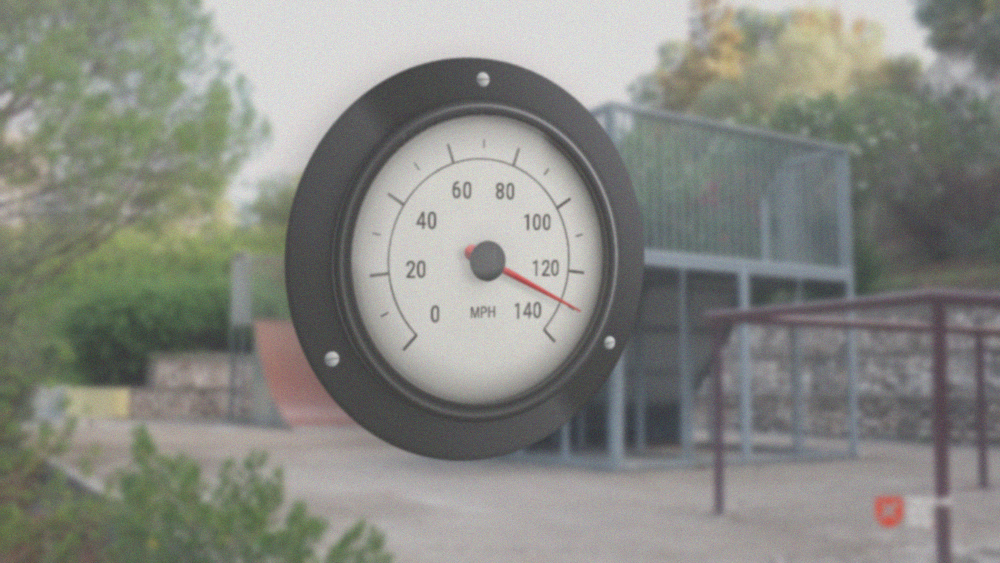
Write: 130 mph
